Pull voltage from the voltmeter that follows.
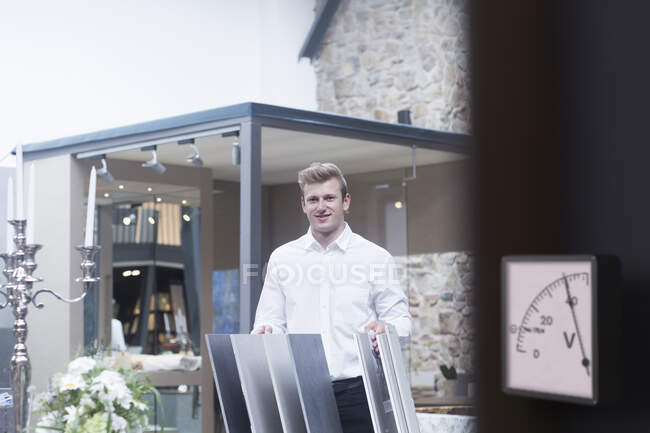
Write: 40 V
